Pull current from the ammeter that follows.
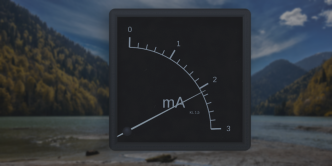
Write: 2.1 mA
